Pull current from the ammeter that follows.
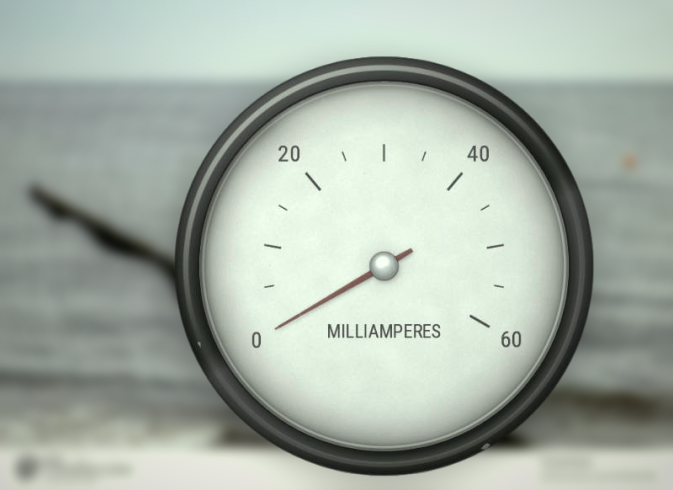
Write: 0 mA
